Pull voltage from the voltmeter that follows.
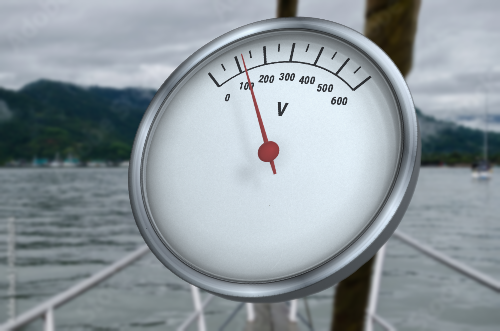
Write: 125 V
